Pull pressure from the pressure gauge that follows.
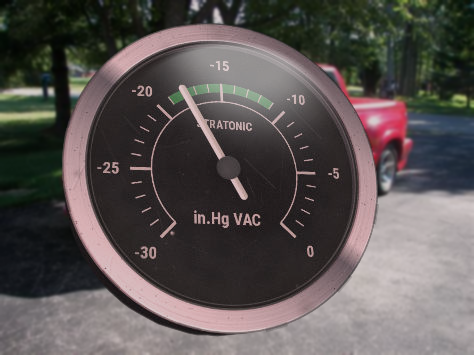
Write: -18 inHg
